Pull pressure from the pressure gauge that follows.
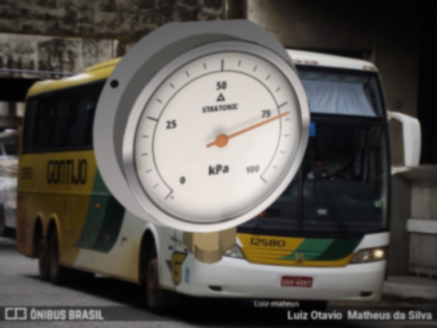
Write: 77.5 kPa
